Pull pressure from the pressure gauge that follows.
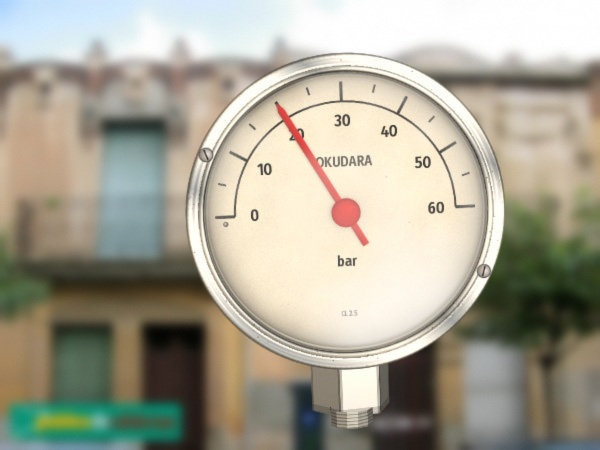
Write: 20 bar
